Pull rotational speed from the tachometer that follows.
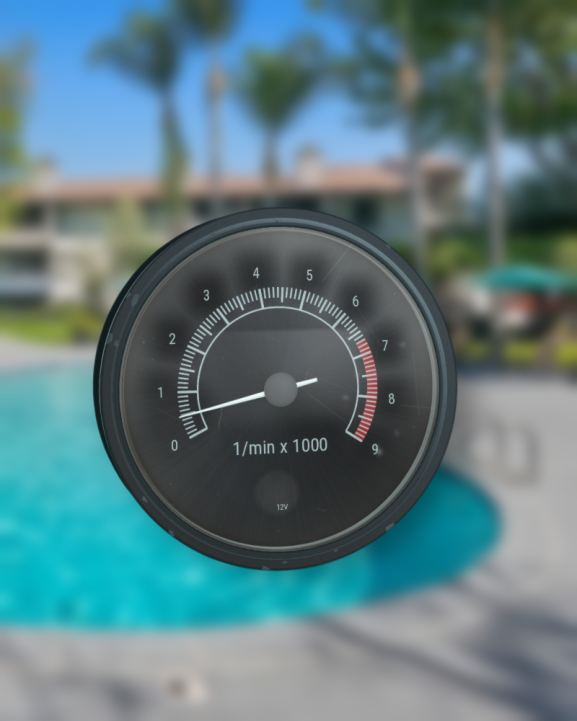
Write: 500 rpm
